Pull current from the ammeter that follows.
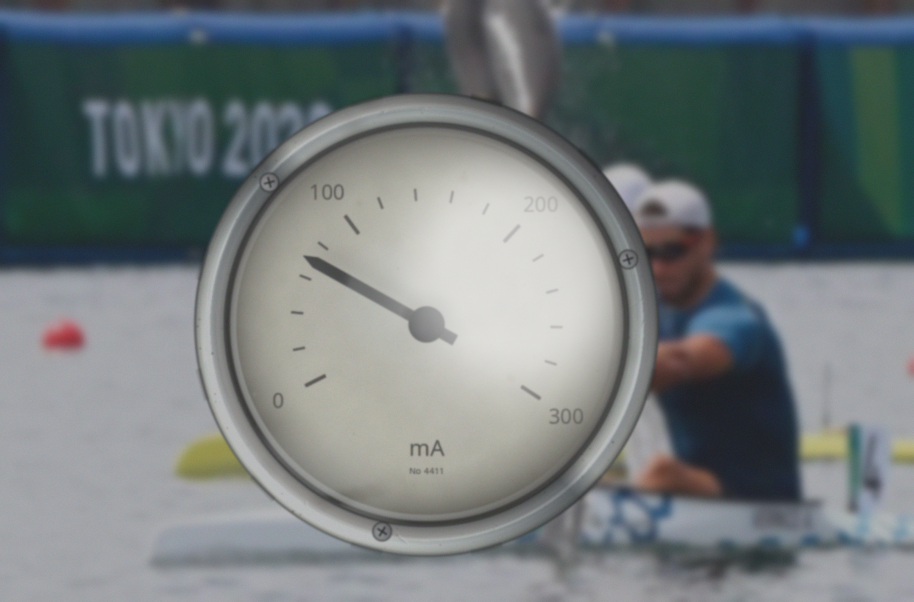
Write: 70 mA
